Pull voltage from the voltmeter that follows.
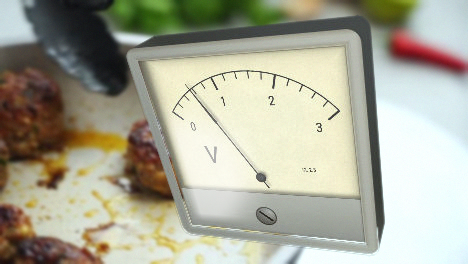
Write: 0.6 V
